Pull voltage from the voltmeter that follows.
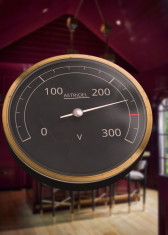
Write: 240 V
